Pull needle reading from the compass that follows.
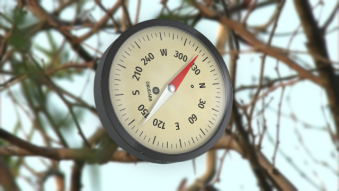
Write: 320 °
